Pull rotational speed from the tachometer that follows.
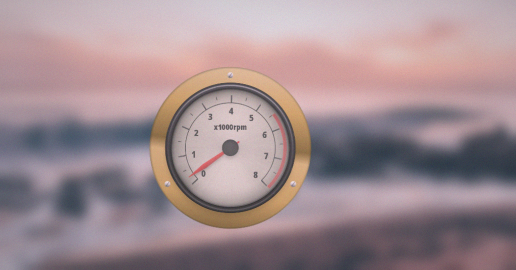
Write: 250 rpm
